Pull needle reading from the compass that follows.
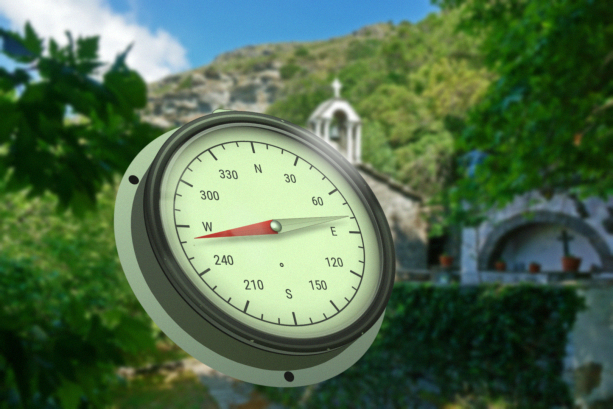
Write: 260 °
